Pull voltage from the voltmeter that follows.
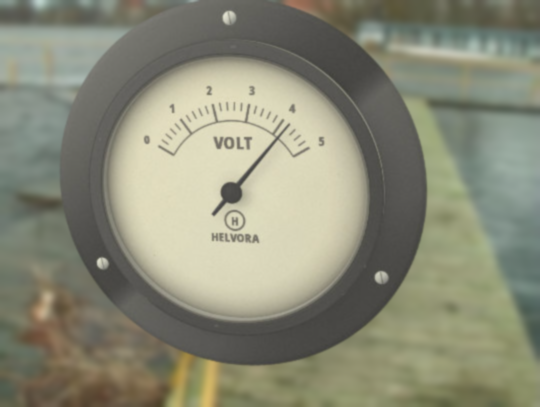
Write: 4.2 V
